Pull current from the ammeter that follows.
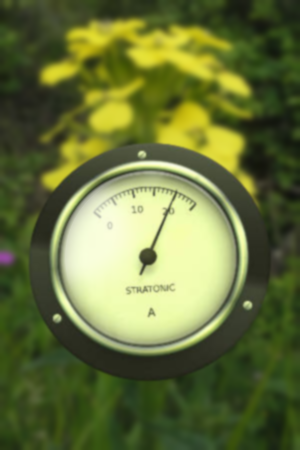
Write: 20 A
